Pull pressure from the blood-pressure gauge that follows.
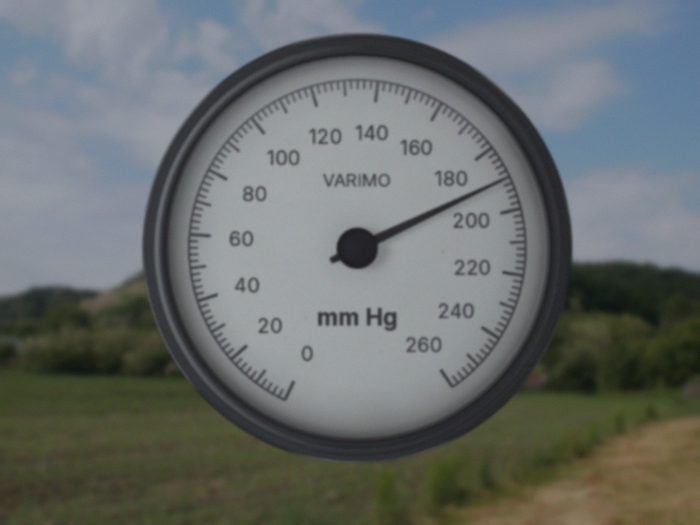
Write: 190 mmHg
